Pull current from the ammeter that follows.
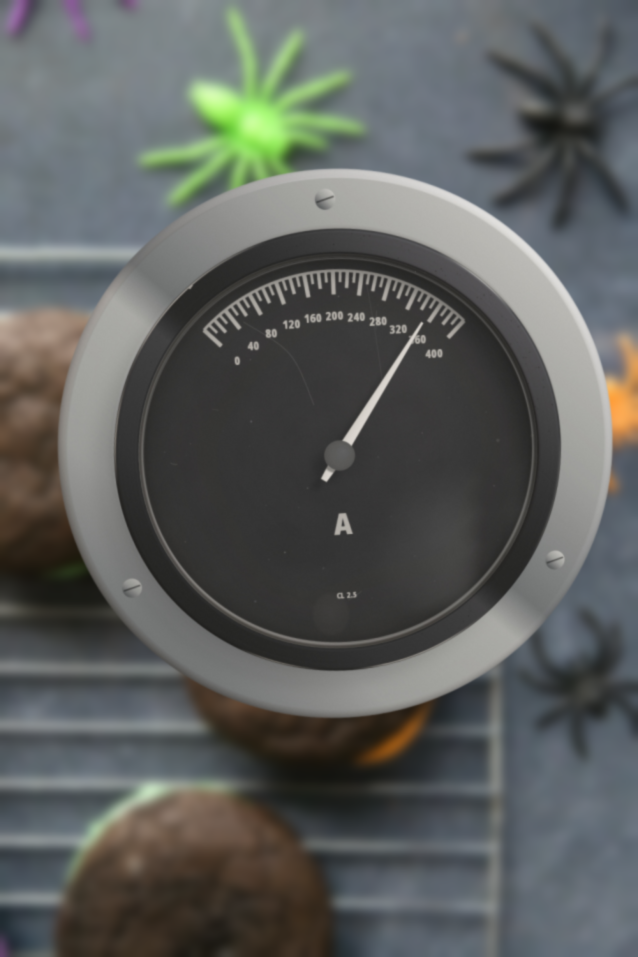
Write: 350 A
